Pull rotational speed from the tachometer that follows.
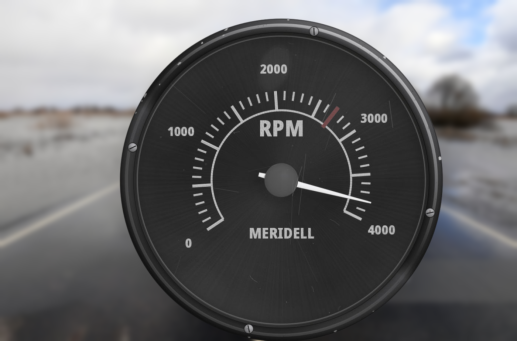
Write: 3800 rpm
